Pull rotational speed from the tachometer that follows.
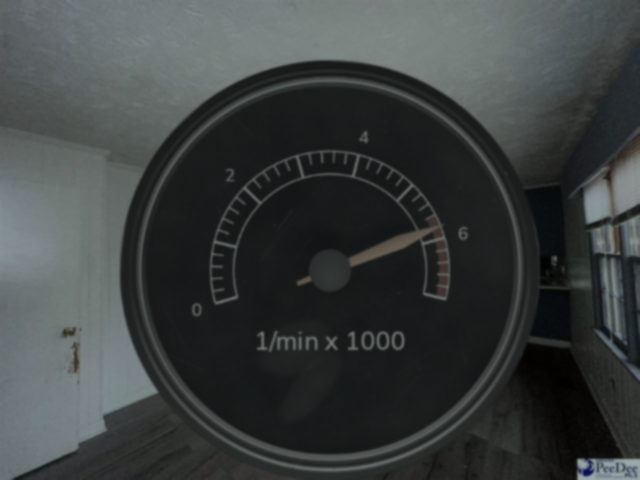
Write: 5800 rpm
